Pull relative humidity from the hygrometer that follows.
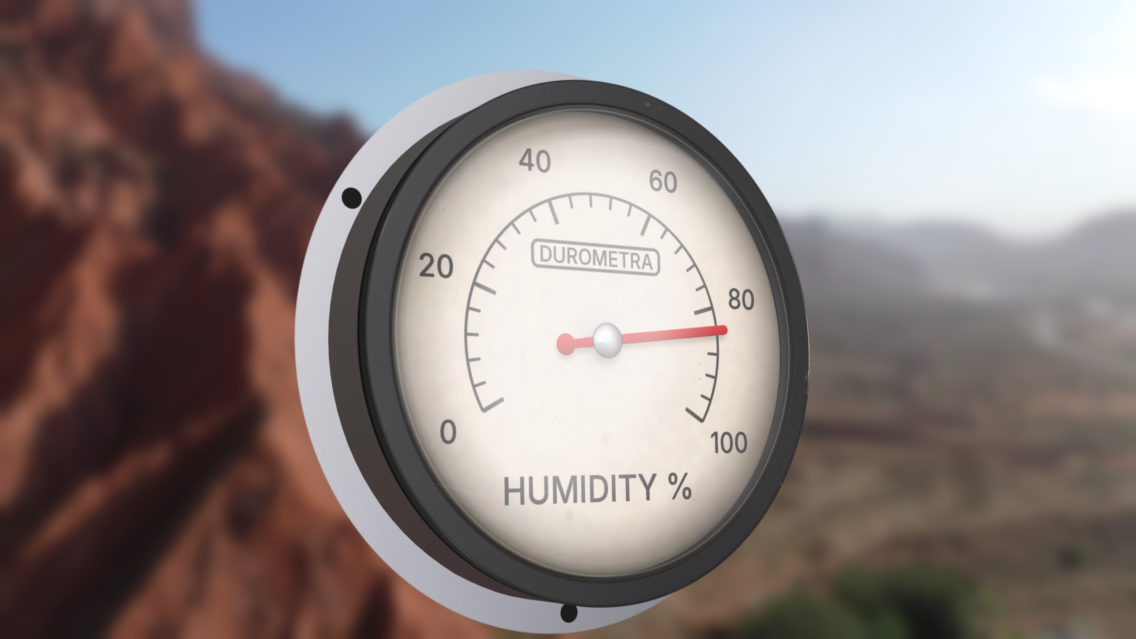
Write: 84 %
